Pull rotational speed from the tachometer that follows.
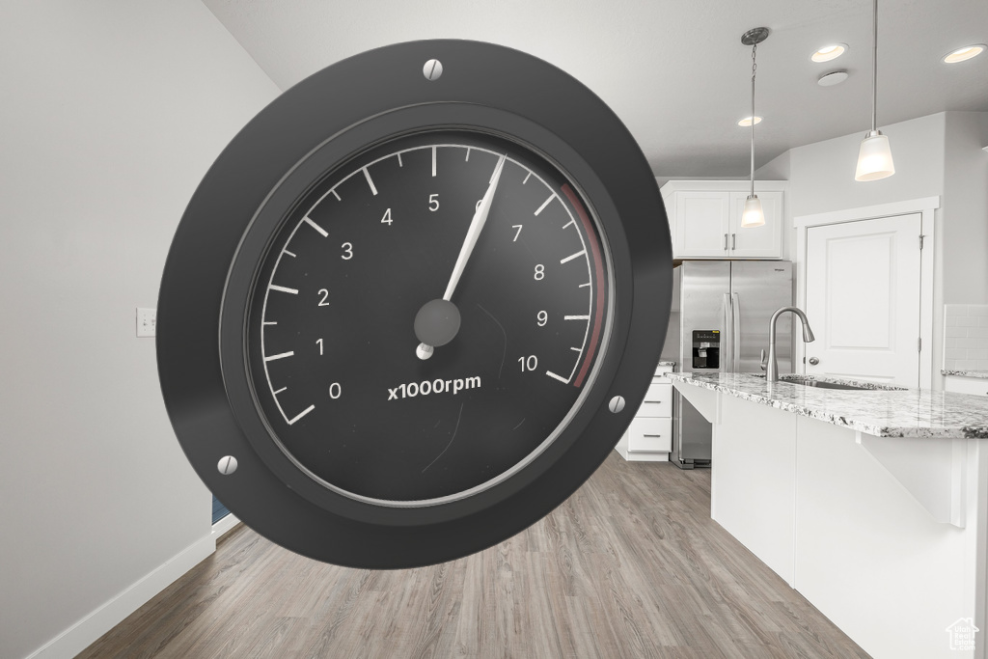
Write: 6000 rpm
